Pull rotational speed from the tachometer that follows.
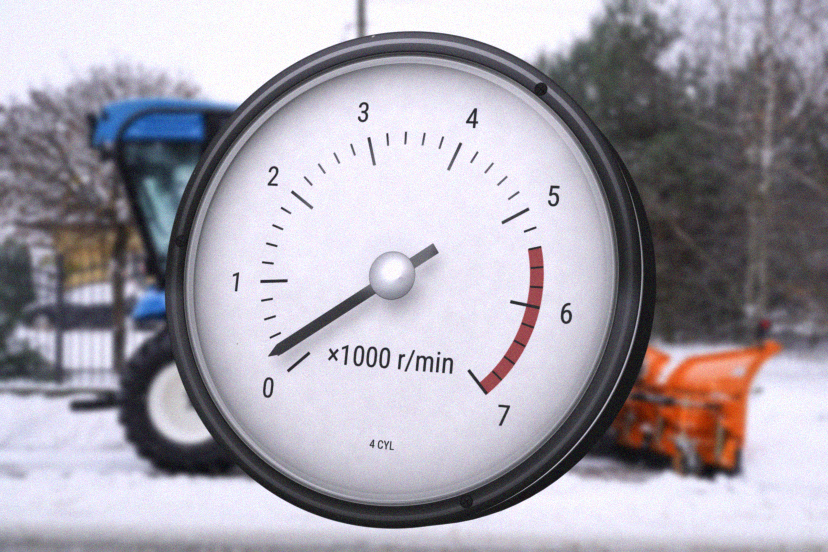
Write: 200 rpm
